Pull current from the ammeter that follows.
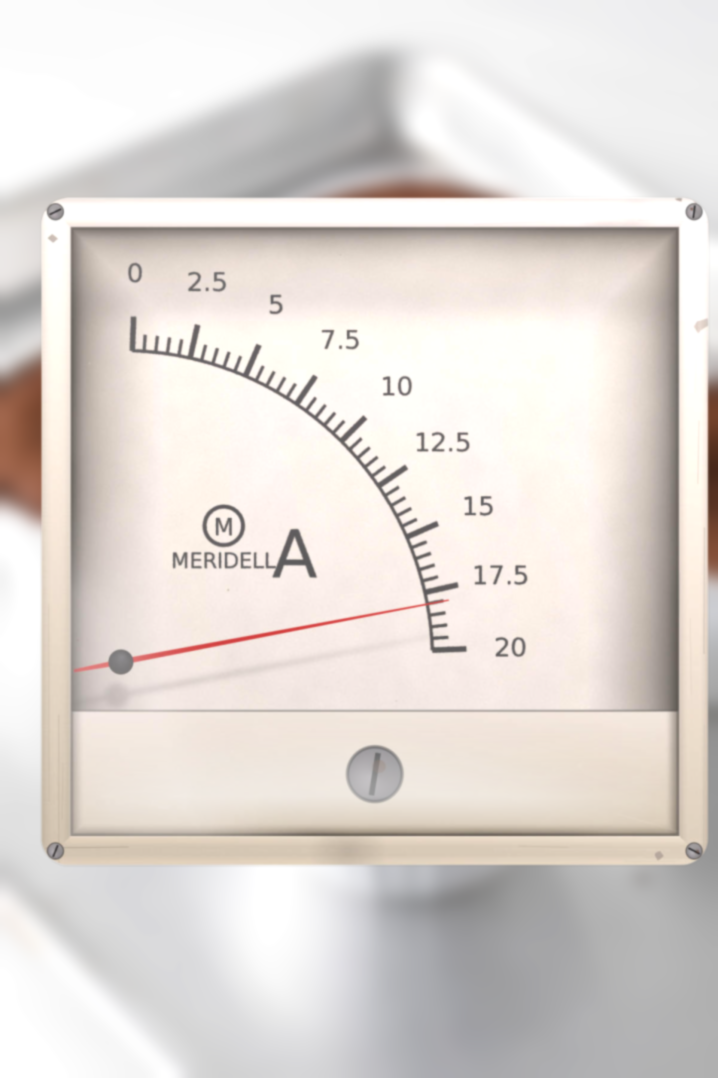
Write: 18 A
